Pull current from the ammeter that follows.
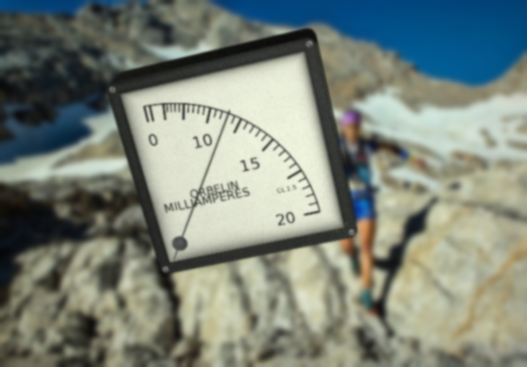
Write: 11.5 mA
